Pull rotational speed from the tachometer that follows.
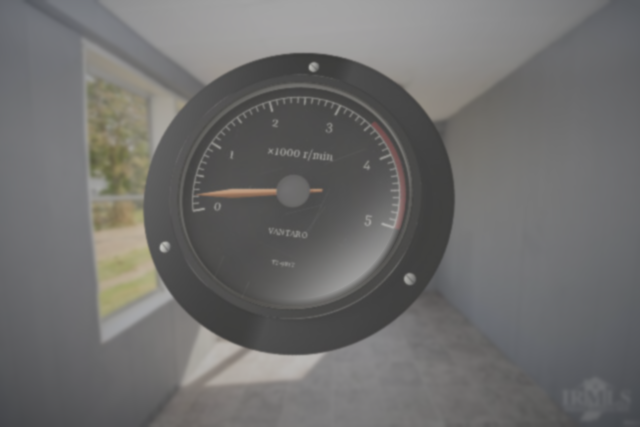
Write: 200 rpm
